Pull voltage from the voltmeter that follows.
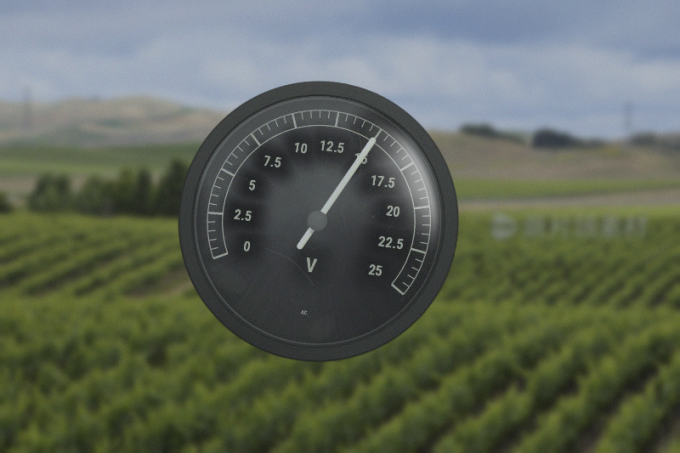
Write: 15 V
